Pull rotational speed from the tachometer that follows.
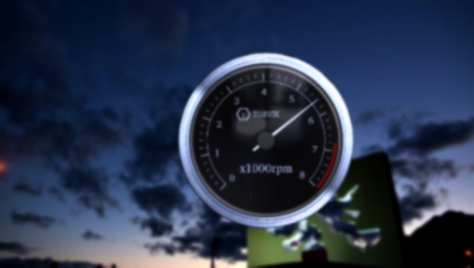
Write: 5600 rpm
